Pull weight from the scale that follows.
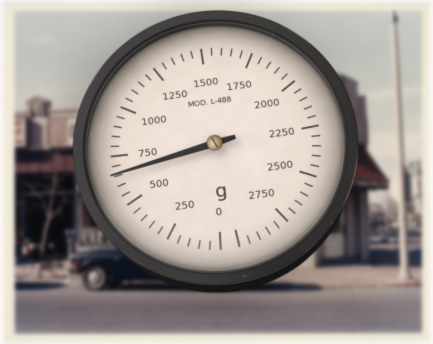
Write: 650 g
